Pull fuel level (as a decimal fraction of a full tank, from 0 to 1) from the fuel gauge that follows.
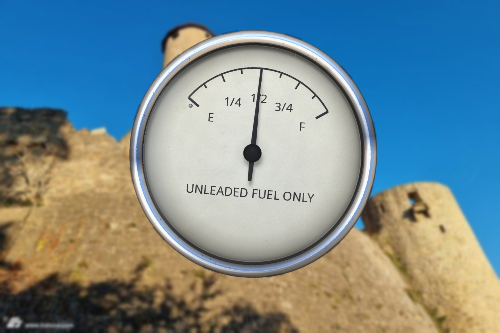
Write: 0.5
